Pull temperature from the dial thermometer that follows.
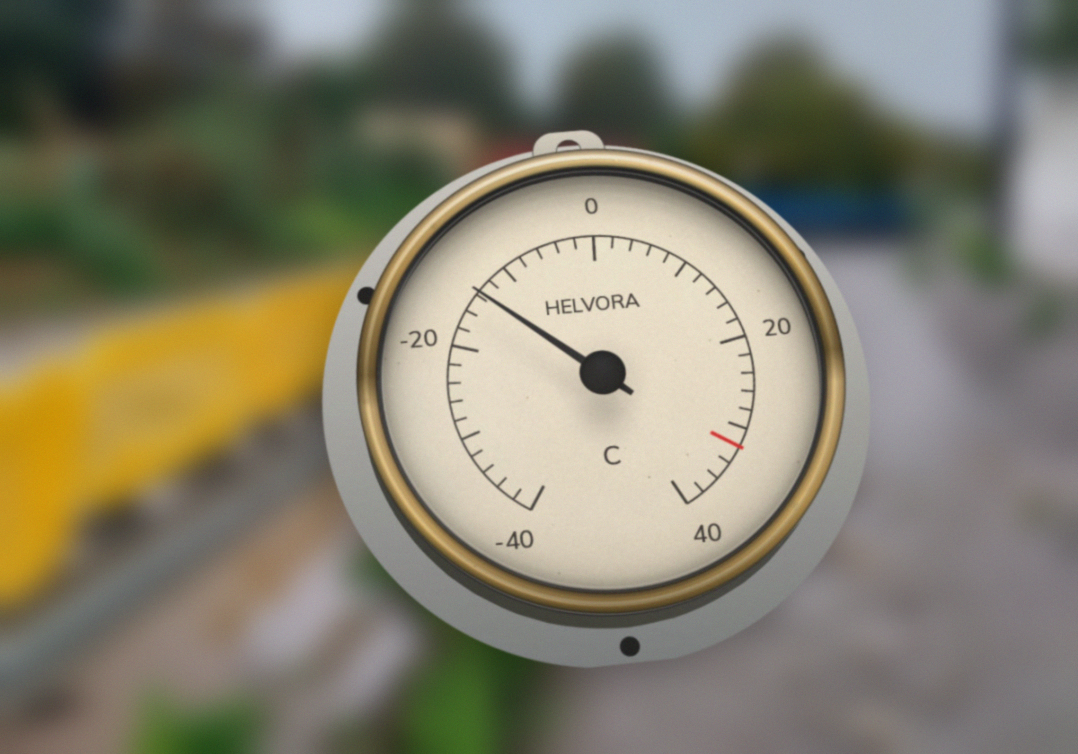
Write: -14 °C
